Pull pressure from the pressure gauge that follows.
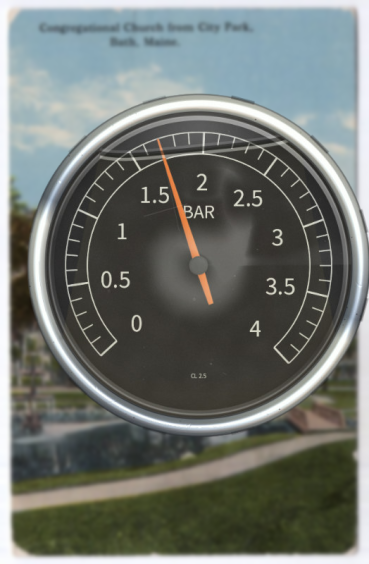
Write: 1.7 bar
